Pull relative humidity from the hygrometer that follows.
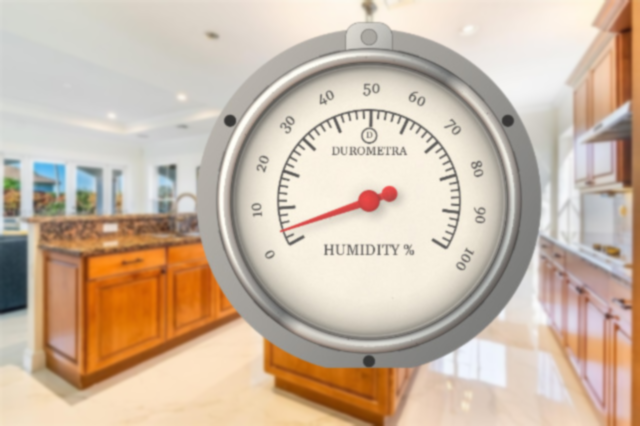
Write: 4 %
